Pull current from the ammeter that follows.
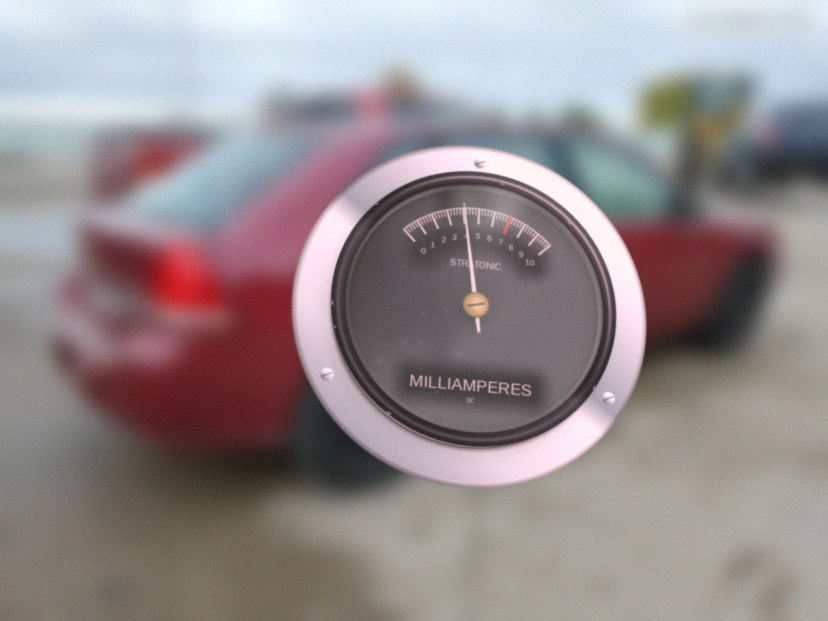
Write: 4 mA
